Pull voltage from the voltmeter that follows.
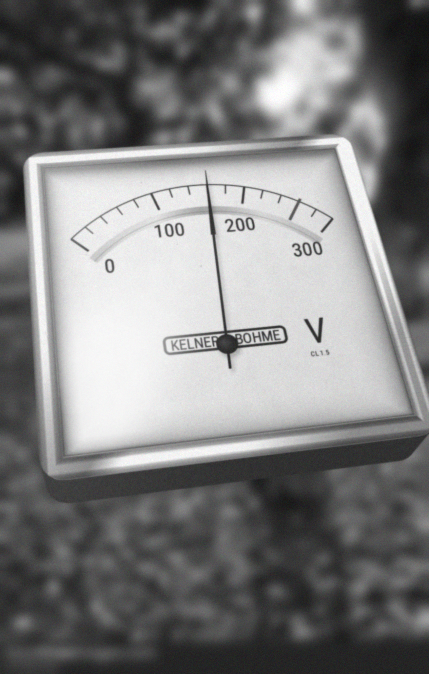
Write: 160 V
